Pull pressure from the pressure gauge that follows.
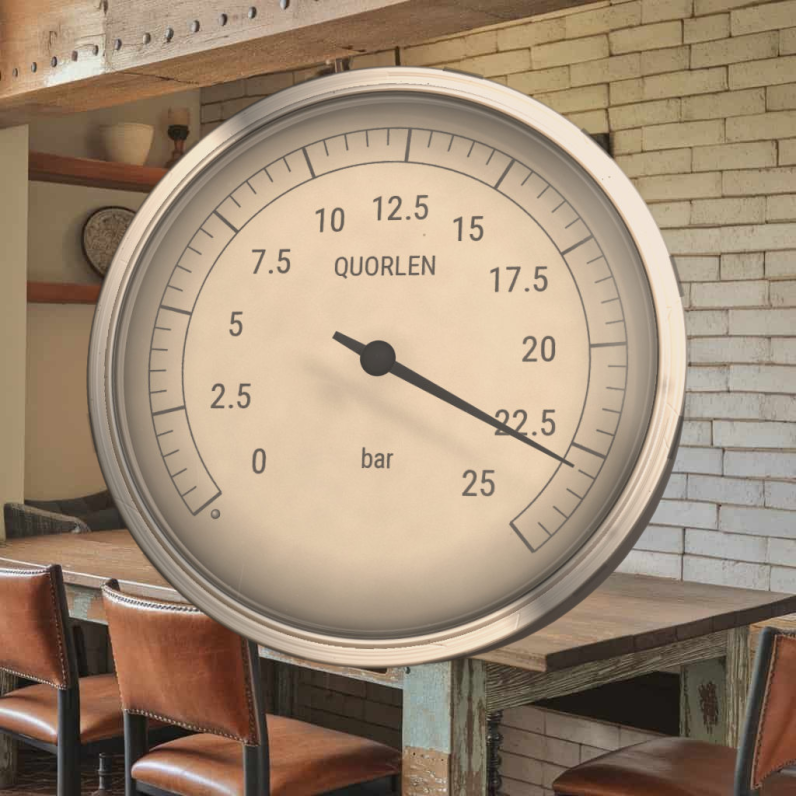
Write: 23 bar
